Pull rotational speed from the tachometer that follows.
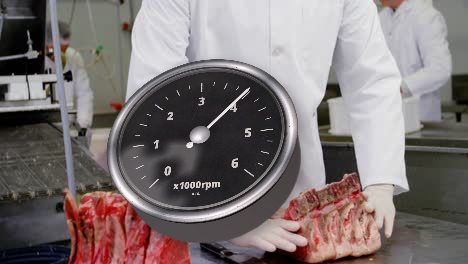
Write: 4000 rpm
